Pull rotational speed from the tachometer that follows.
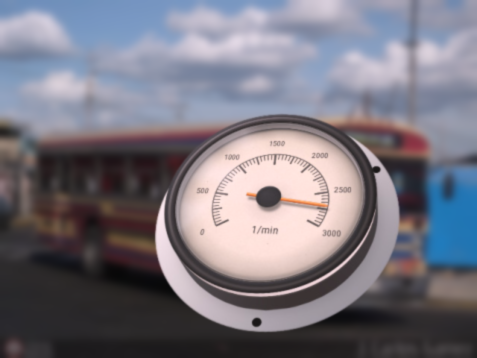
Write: 2750 rpm
